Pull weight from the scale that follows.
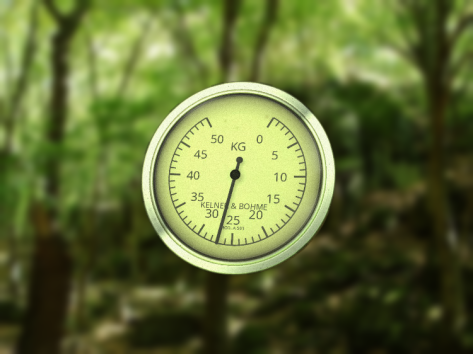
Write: 27 kg
